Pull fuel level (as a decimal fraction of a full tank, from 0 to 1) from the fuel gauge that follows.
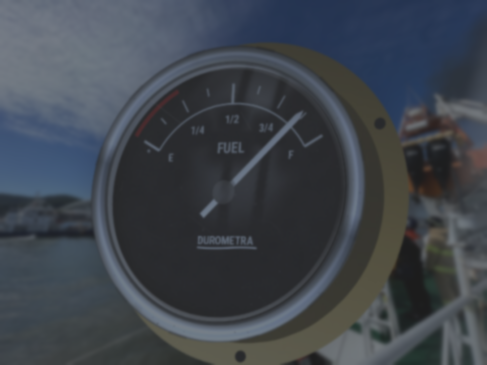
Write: 0.875
